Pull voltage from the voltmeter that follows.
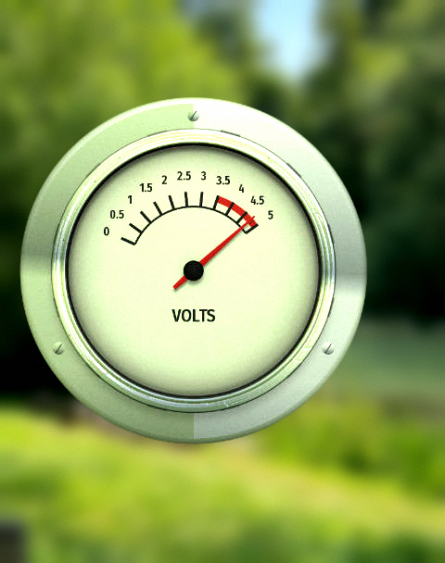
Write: 4.75 V
